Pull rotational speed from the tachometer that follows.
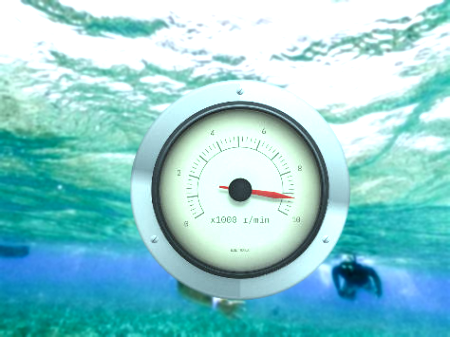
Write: 9200 rpm
